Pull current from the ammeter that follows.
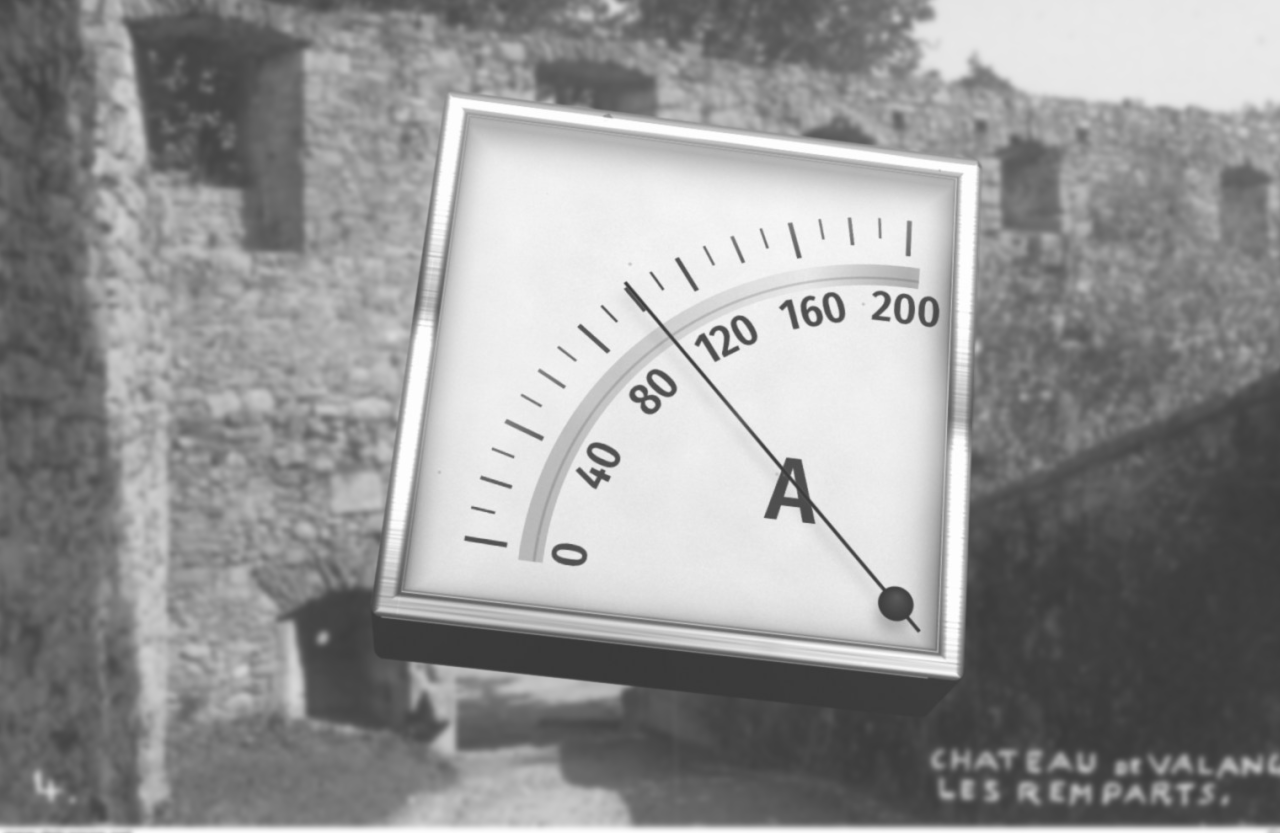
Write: 100 A
